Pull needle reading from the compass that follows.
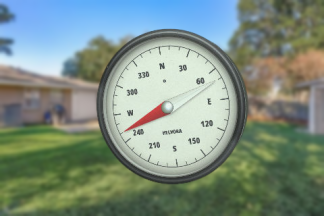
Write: 250 °
